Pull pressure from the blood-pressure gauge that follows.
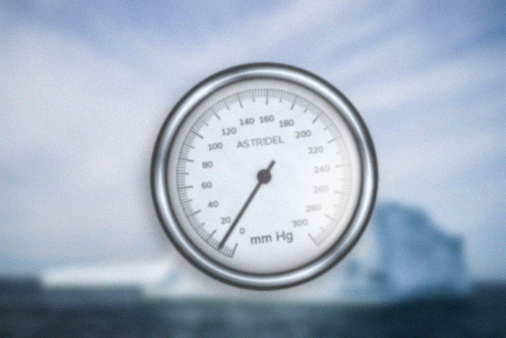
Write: 10 mmHg
